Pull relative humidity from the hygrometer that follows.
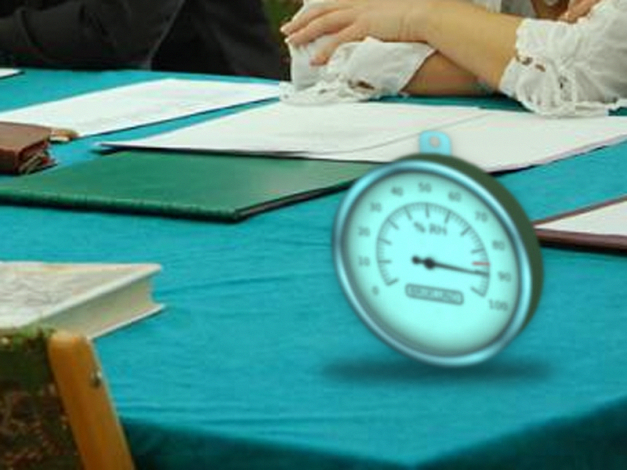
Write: 90 %
